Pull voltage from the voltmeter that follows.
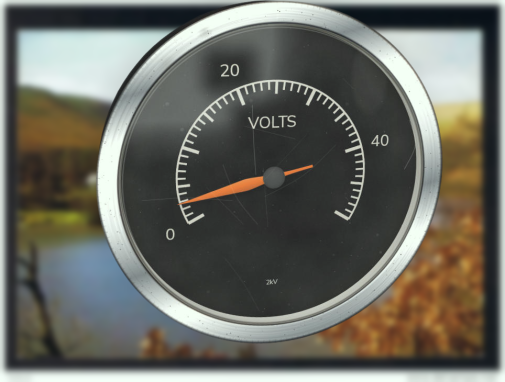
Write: 3 V
